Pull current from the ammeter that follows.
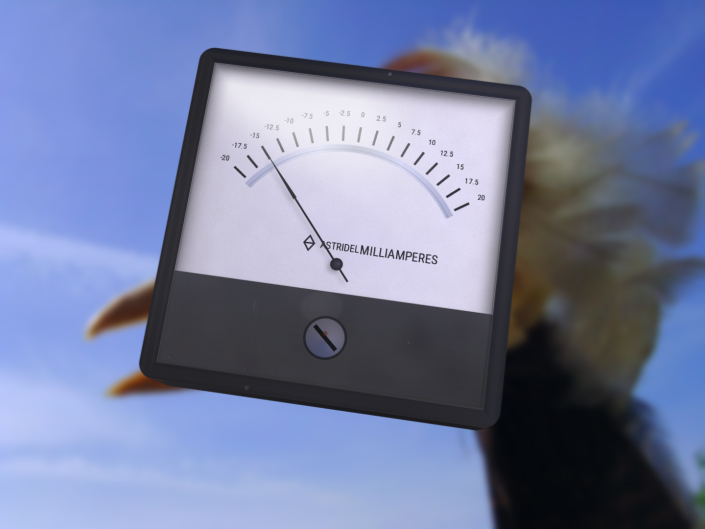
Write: -15 mA
